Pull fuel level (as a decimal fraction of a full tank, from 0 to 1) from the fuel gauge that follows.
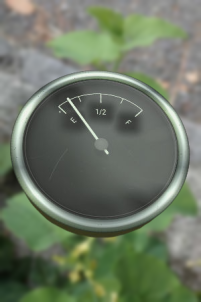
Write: 0.125
